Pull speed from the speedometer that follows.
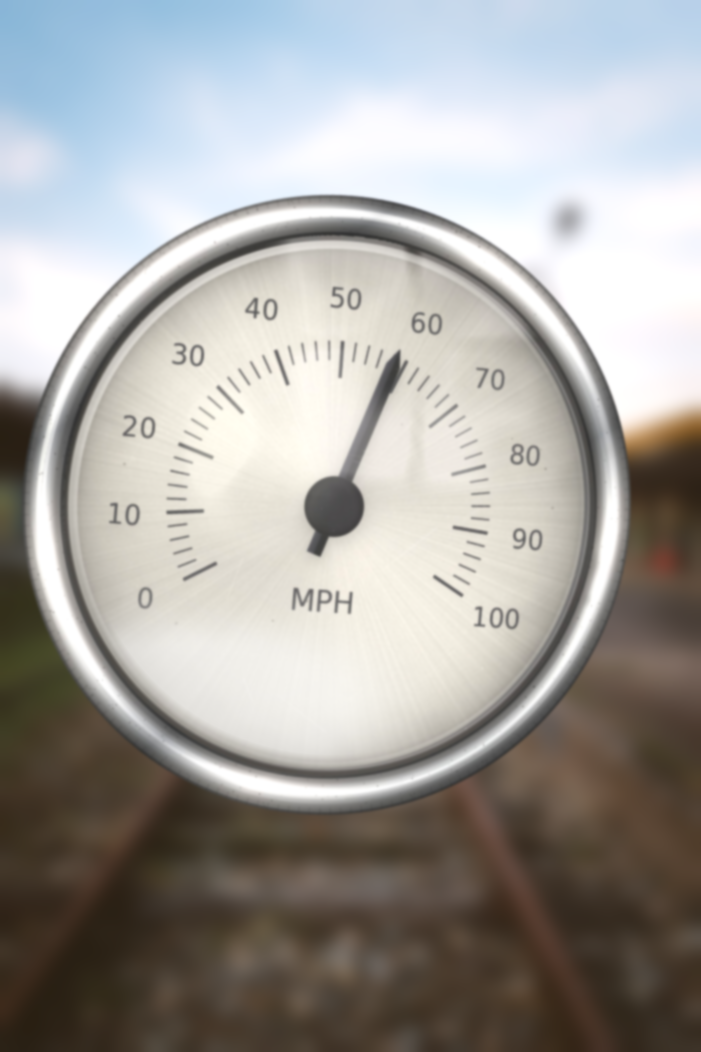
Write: 58 mph
